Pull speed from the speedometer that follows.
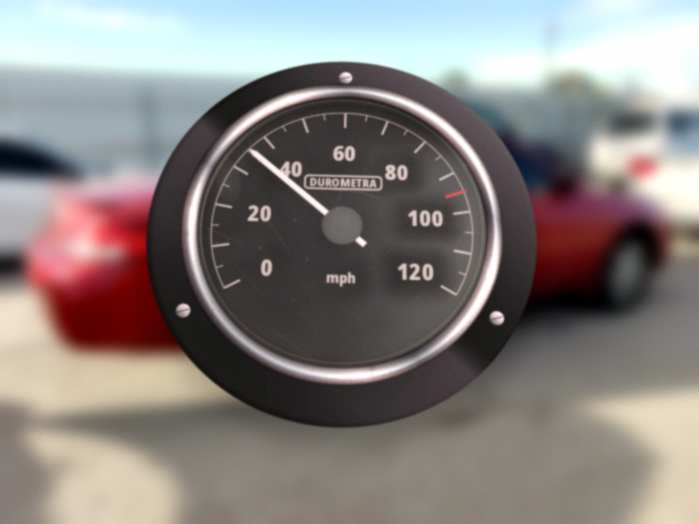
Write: 35 mph
